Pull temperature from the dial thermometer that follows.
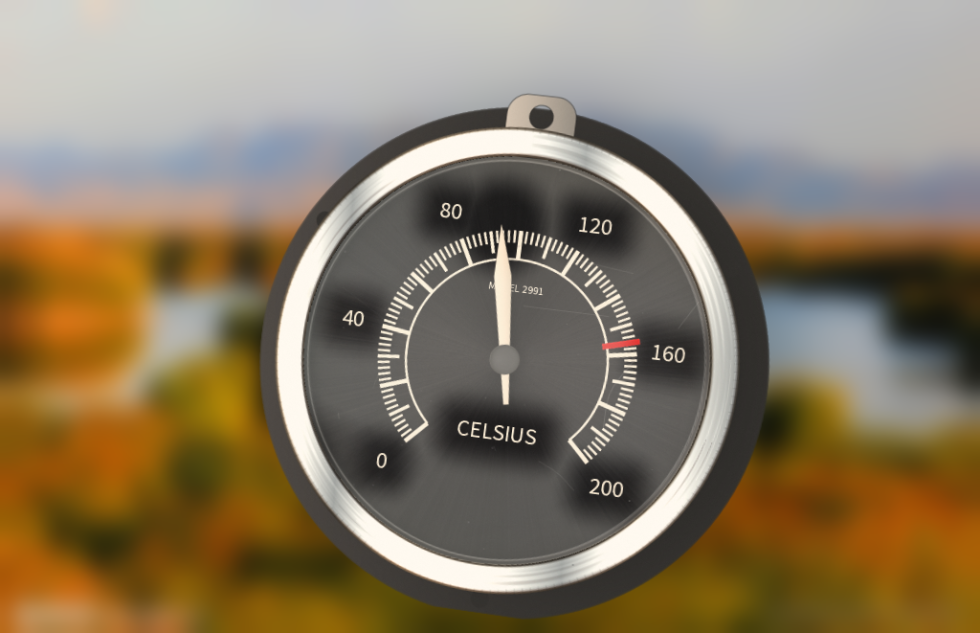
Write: 94 °C
